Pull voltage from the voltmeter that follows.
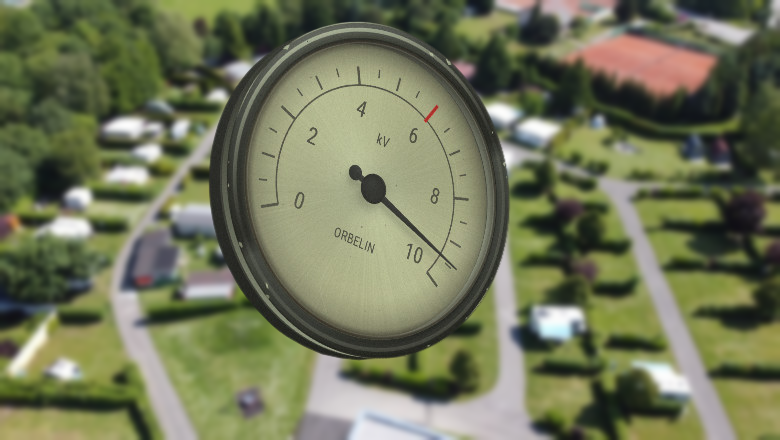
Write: 9.5 kV
